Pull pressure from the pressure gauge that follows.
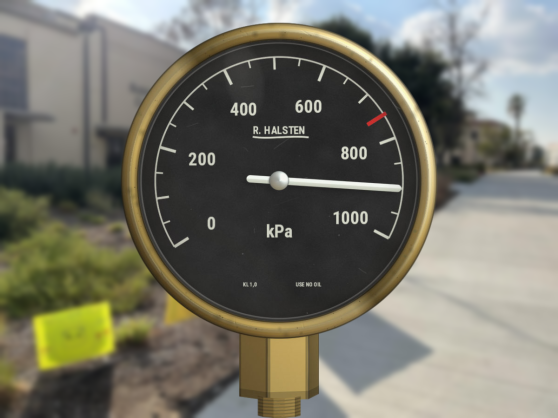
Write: 900 kPa
